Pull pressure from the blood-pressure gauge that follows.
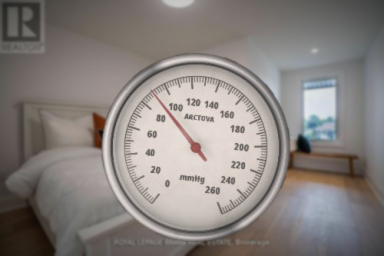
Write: 90 mmHg
